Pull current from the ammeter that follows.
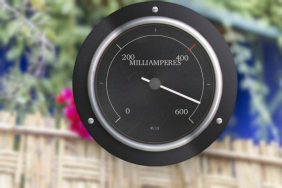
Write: 550 mA
